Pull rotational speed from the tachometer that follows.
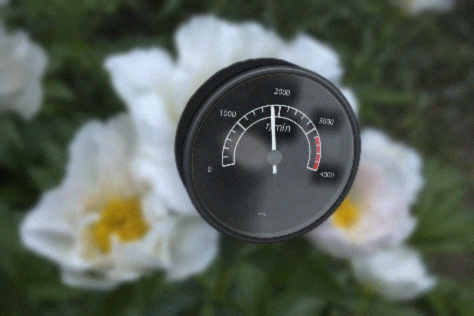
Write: 1800 rpm
